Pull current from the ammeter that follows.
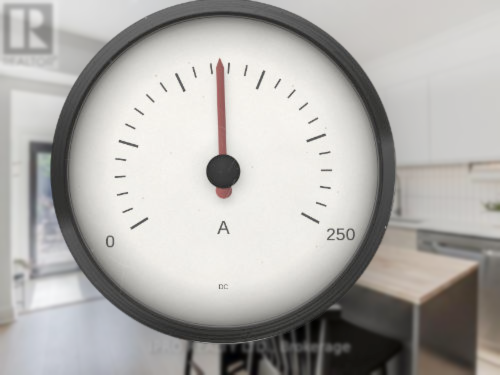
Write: 125 A
